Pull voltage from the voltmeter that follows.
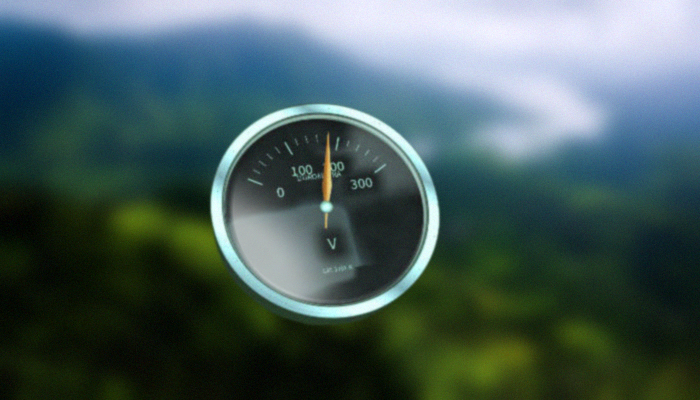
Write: 180 V
